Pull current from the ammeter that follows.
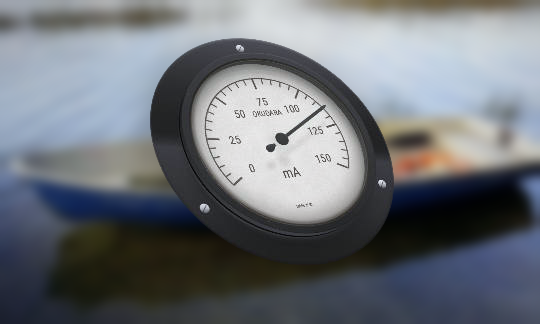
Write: 115 mA
